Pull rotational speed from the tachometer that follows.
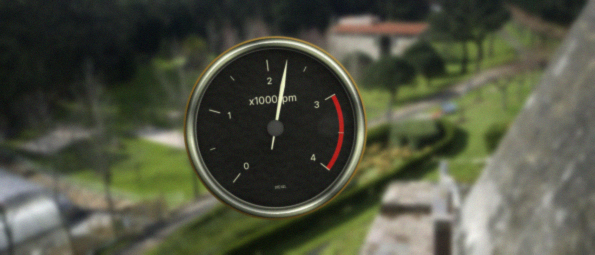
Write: 2250 rpm
